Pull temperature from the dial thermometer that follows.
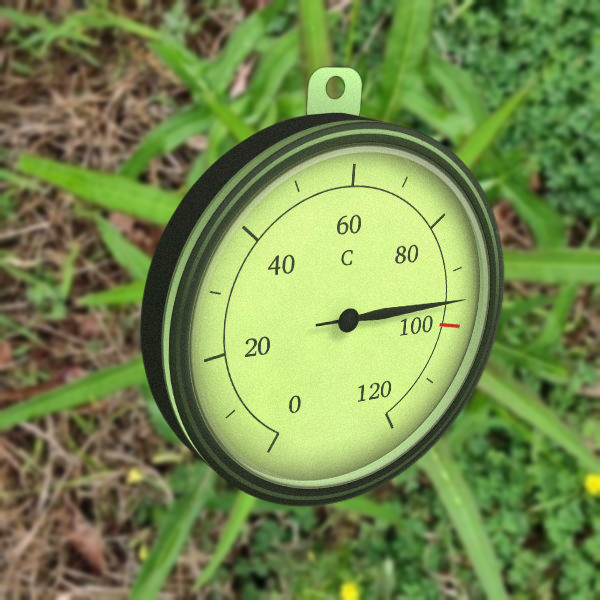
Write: 95 °C
